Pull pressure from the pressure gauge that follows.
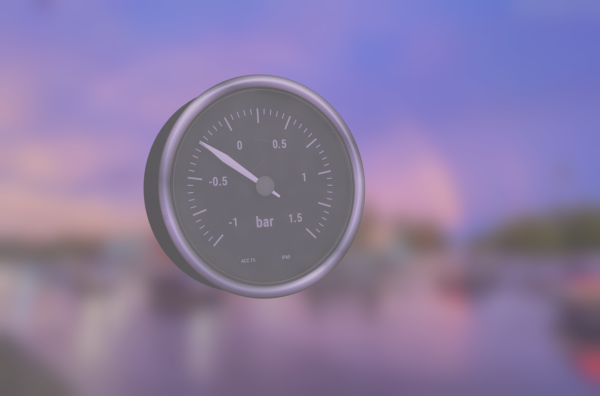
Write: -0.25 bar
